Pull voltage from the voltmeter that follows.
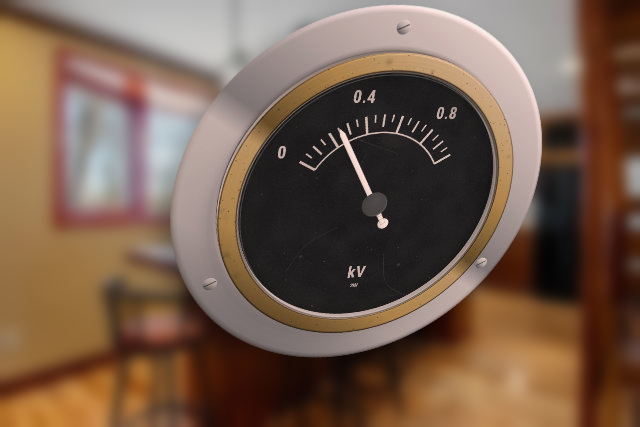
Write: 0.25 kV
